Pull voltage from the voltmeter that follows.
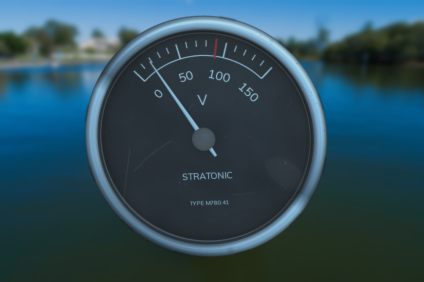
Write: 20 V
